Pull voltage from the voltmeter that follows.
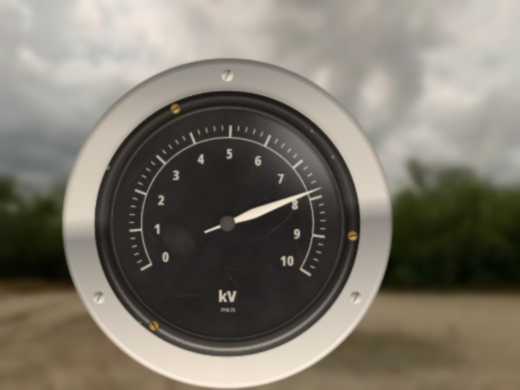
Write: 7.8 kV
